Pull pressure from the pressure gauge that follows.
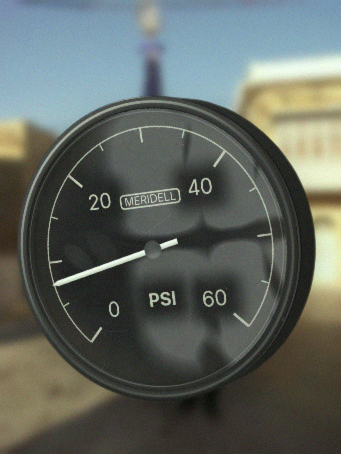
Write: 7.5 psi
